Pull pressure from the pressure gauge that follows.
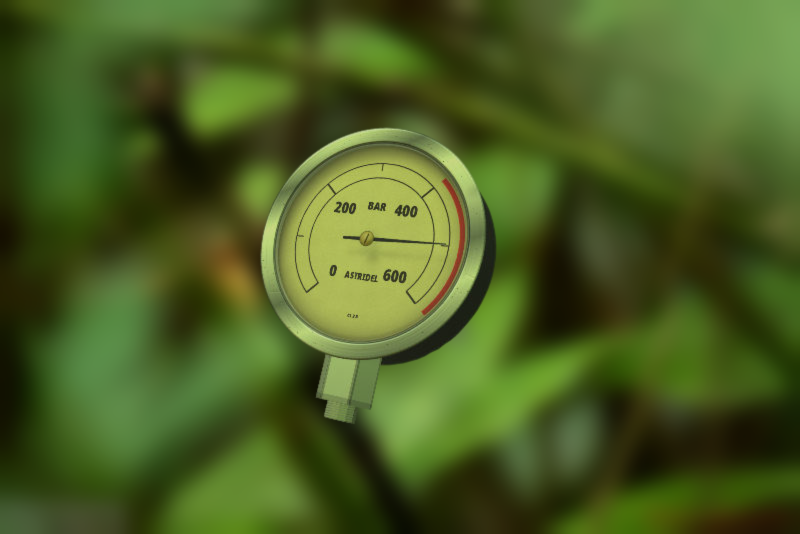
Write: 500 bar
